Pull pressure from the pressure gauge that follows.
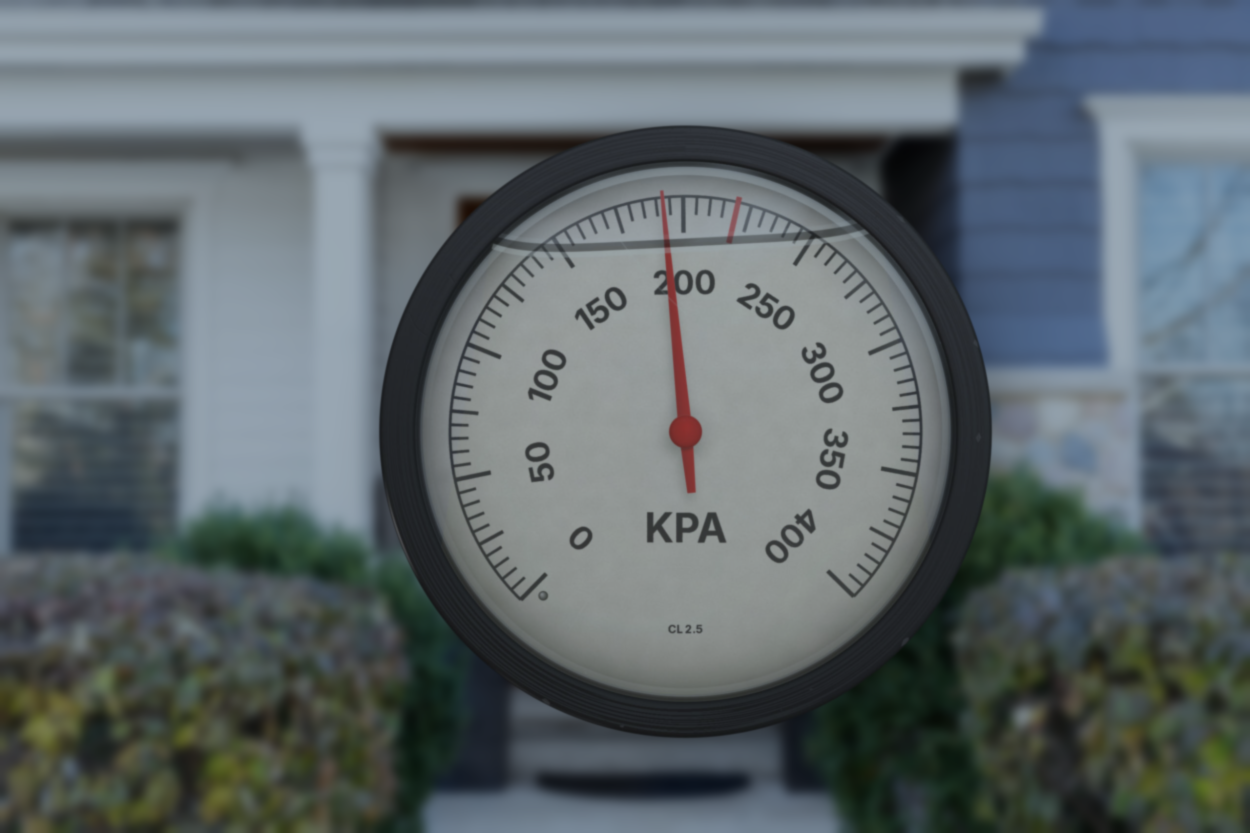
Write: 192.5 kPa
